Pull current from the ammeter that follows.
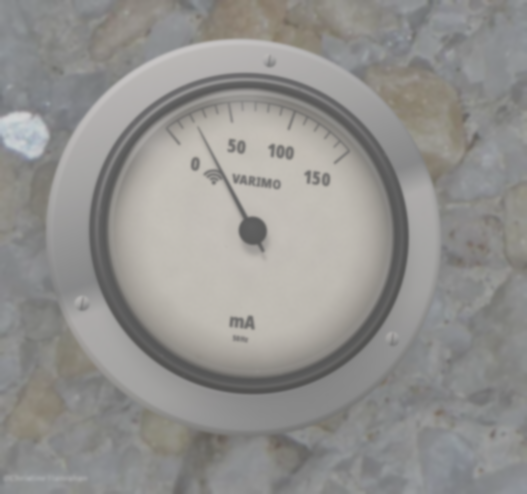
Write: 20 mA
